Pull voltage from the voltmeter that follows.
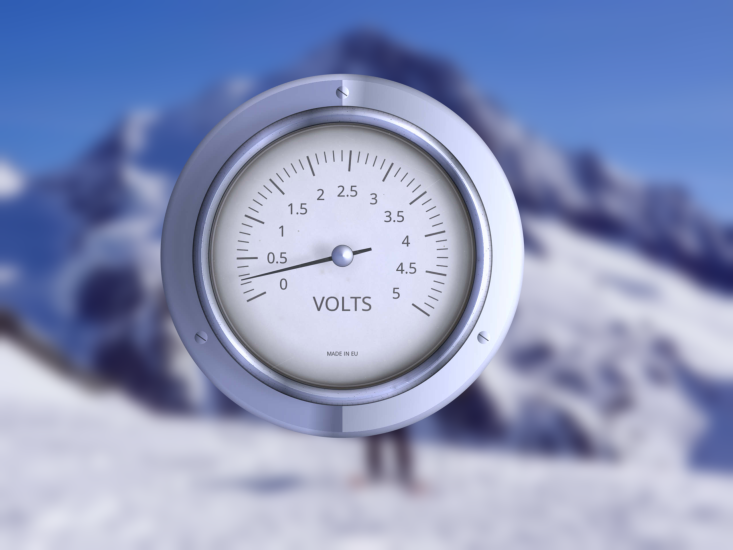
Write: 0.25 V
